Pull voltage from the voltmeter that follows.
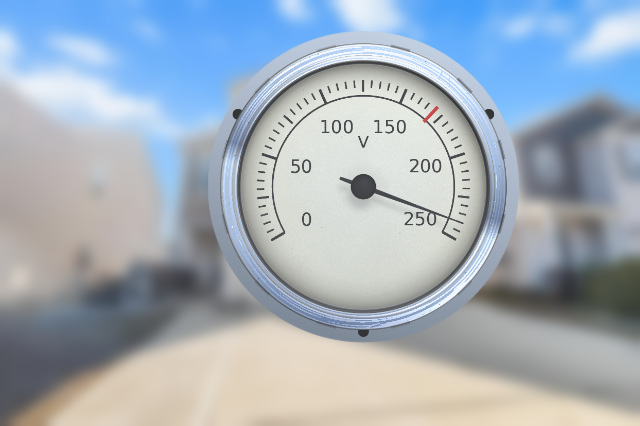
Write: 240 V
